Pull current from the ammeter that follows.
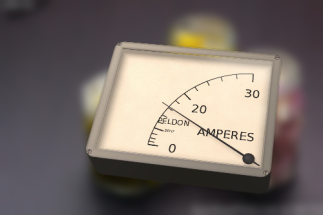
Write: 16 A
